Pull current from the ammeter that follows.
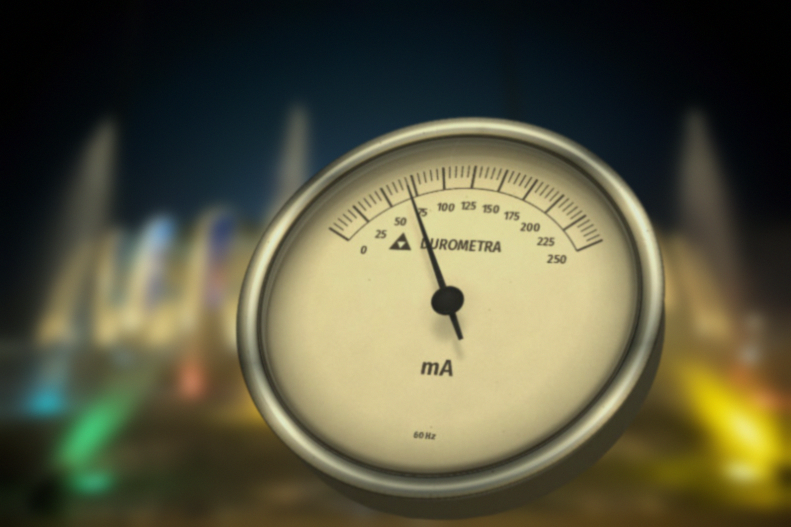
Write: 70 mA
